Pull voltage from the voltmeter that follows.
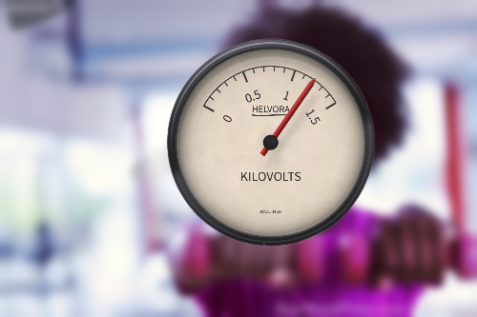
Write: 1.2 kV
